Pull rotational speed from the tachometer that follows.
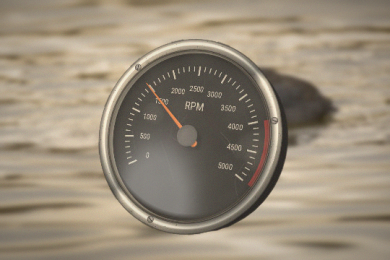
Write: 1500 rpm
